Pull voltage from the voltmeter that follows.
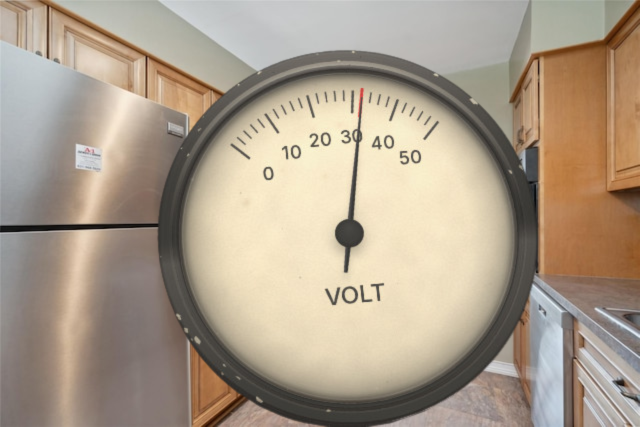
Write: 32 V
